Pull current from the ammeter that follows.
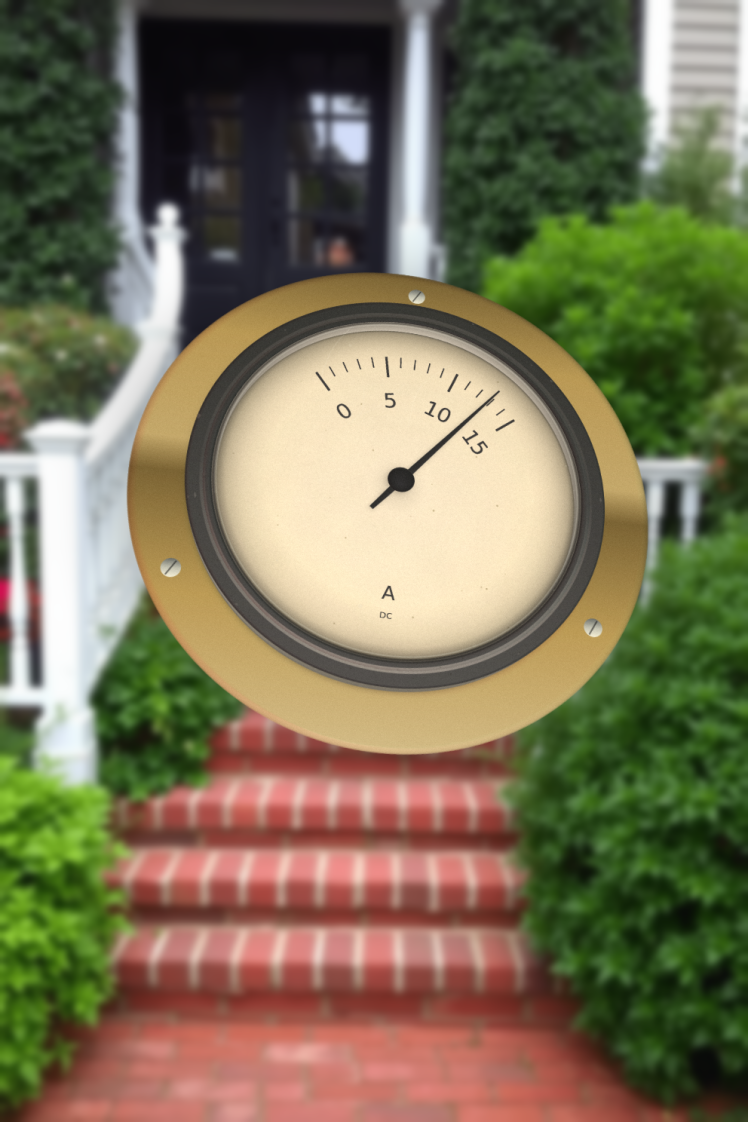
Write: 13 A
